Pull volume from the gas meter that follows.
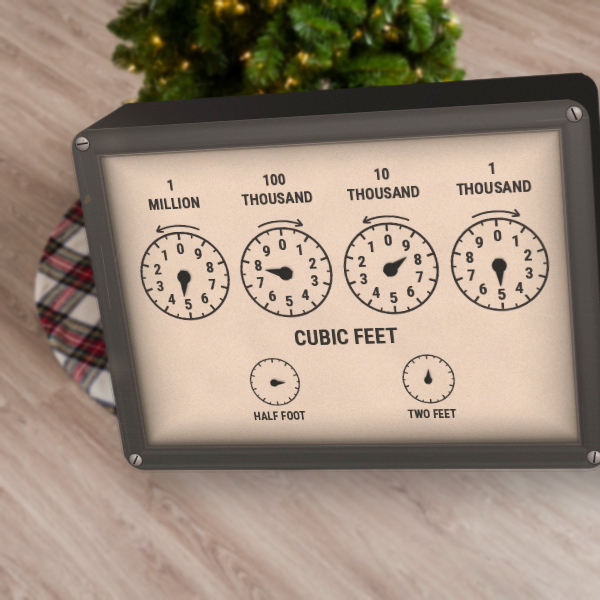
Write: 478500 ft³
